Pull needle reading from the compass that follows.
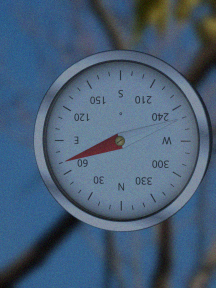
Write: 70 °
